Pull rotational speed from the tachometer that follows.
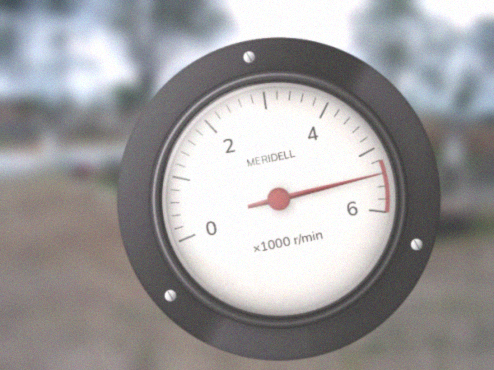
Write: 5400 rpm
